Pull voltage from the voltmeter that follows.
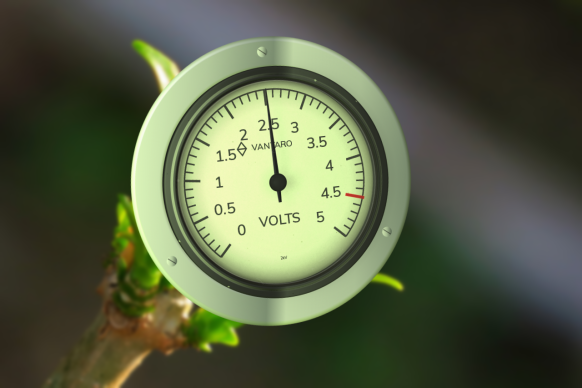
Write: 2.5 V
